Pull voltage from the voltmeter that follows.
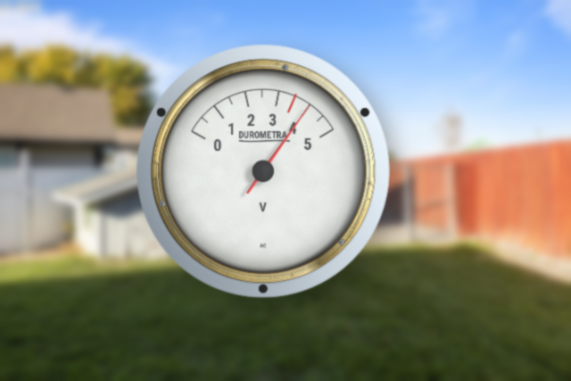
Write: 4 V
